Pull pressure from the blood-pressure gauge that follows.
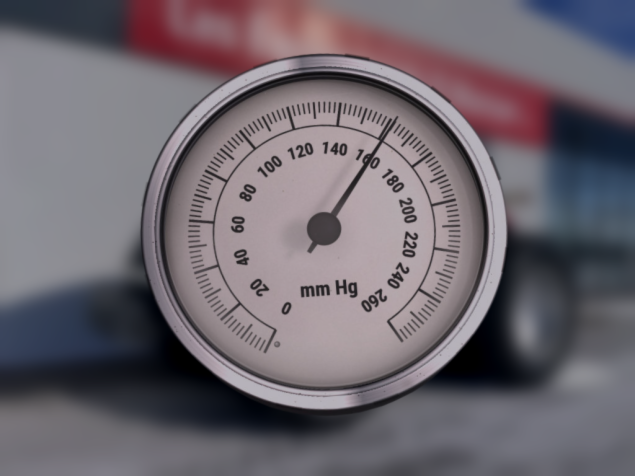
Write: 162 mmHg
